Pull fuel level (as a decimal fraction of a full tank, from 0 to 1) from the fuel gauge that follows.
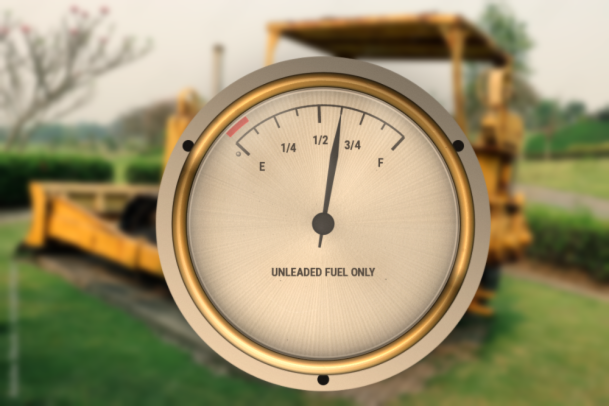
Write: 0.625
